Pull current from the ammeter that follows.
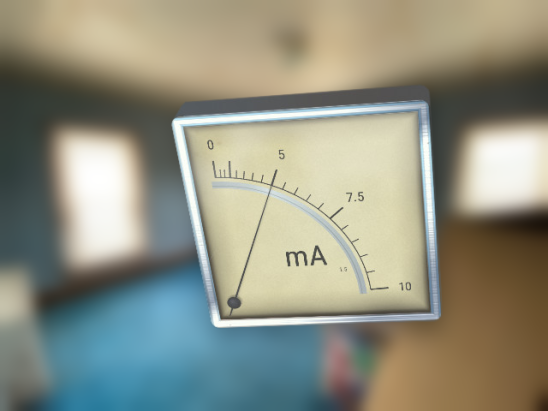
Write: 5 mA
